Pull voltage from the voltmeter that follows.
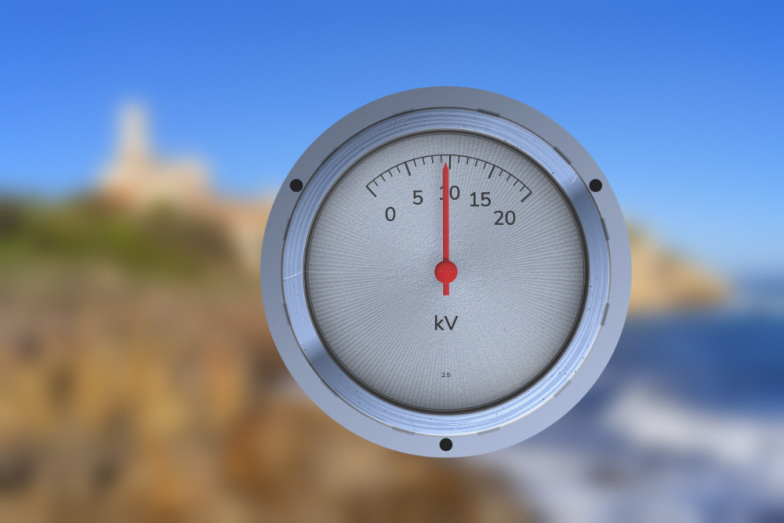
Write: 9.5 kV
